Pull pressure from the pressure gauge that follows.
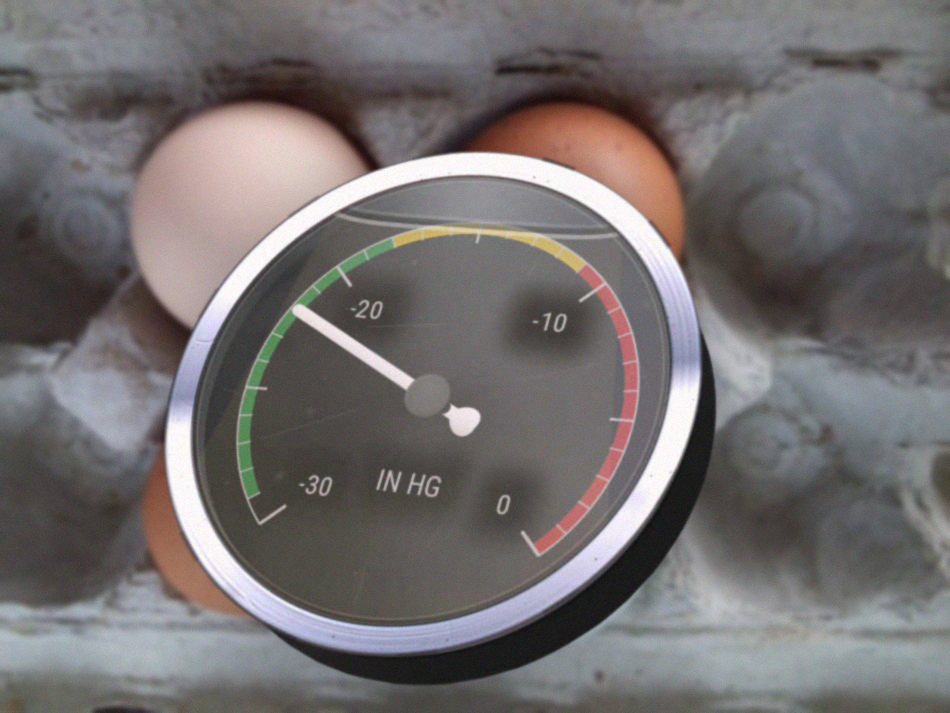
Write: -22 inHg
